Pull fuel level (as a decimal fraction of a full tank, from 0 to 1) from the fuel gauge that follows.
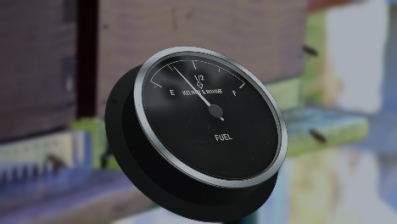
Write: 0.25
